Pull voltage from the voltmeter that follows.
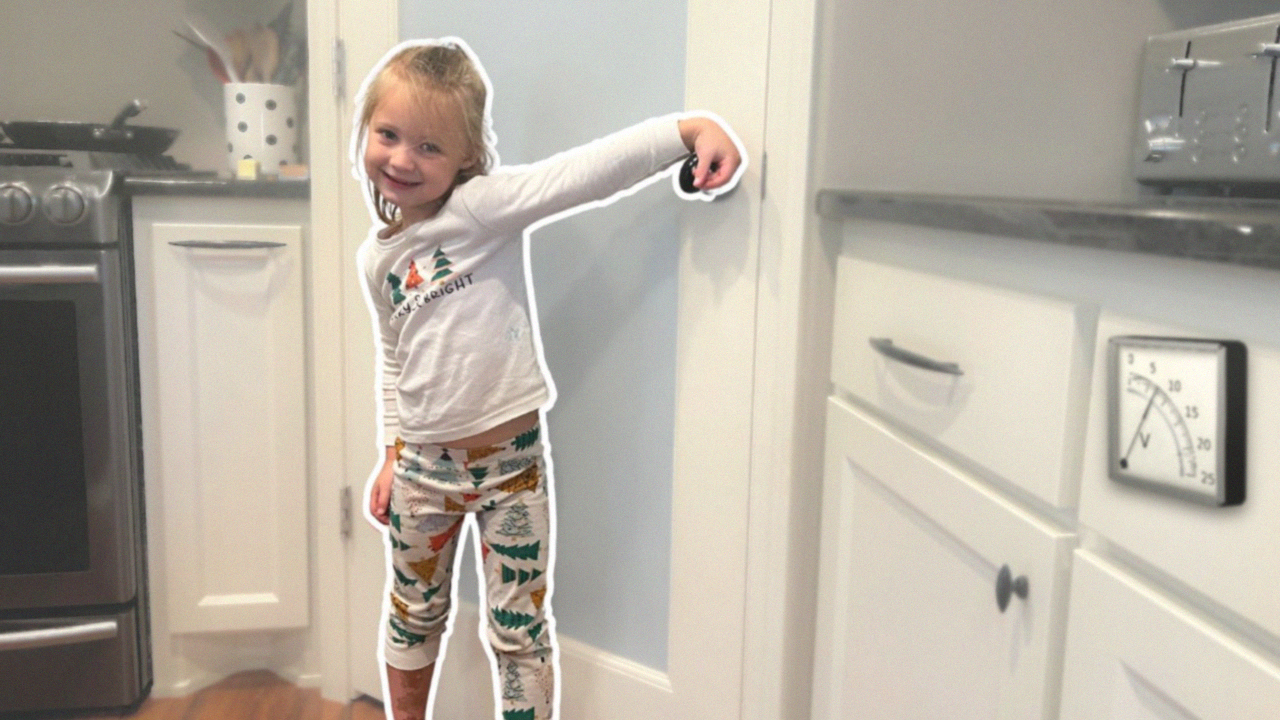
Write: 7.5 V
